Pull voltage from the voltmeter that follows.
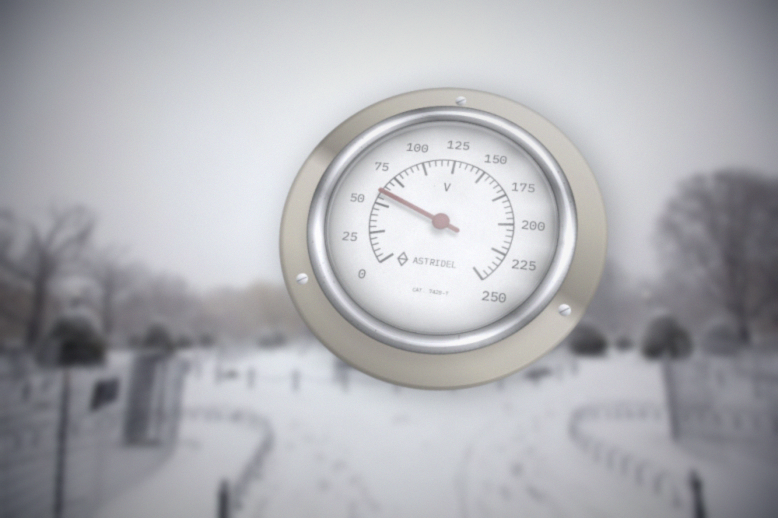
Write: 60 V
